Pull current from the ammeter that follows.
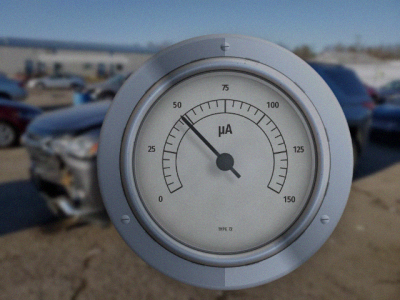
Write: 47.5 µA
